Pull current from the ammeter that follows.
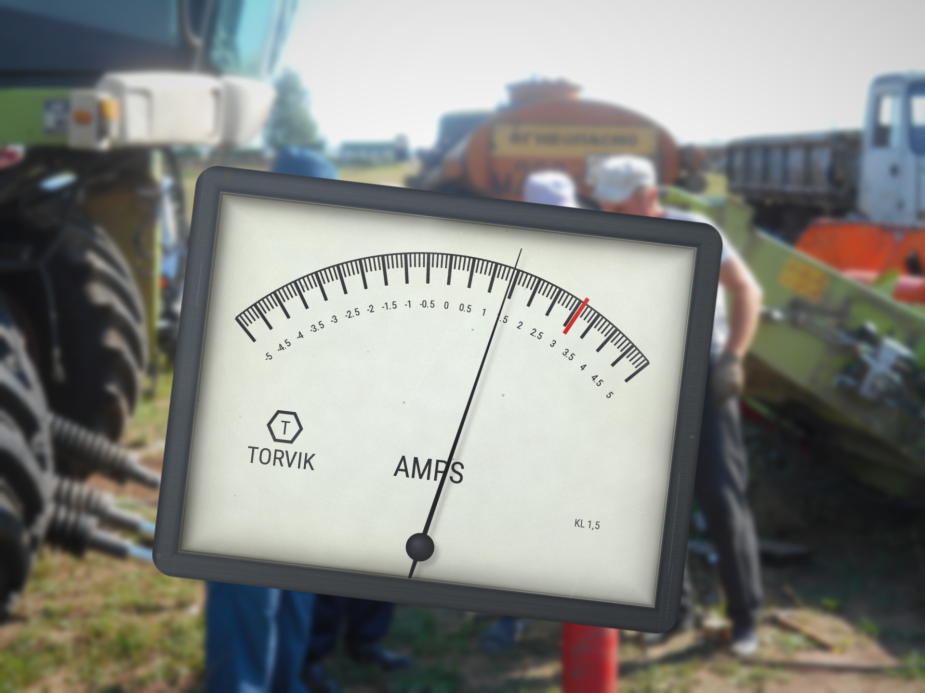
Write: 1.4 A
